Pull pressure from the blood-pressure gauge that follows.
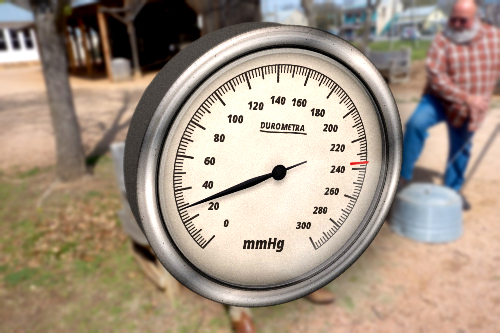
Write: 30 mmHg
